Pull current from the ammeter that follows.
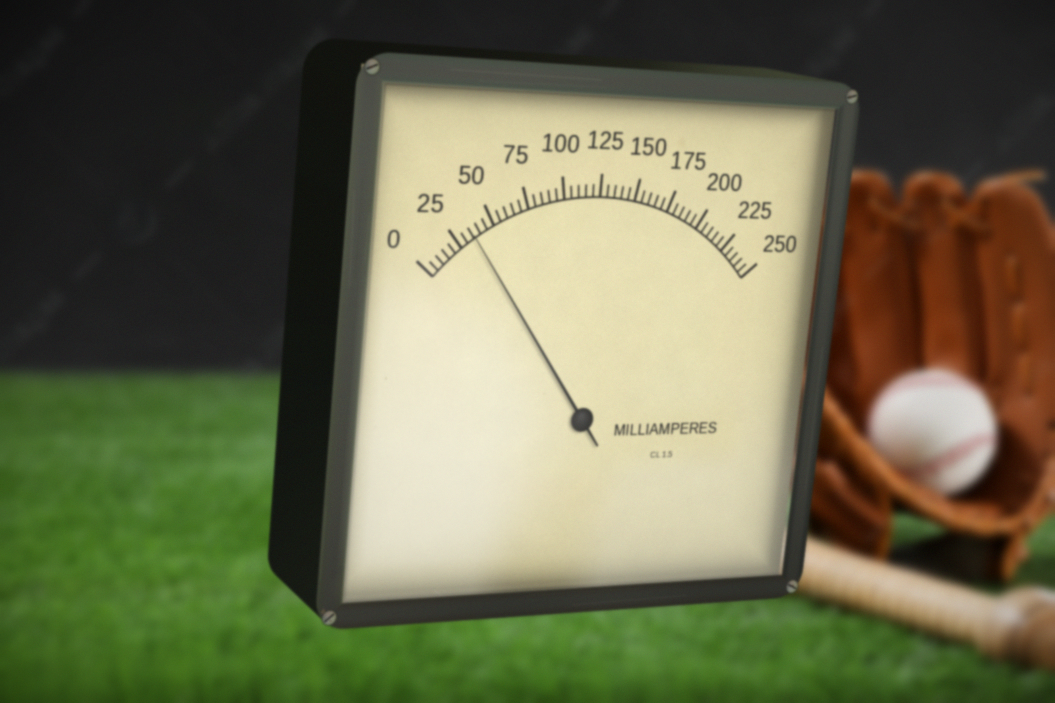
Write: 35 mA
